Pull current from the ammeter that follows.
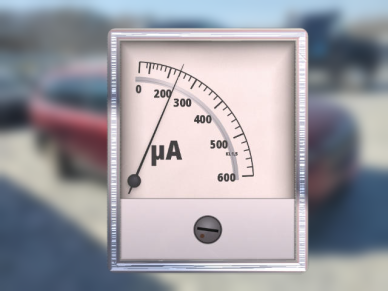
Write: 240 µA
